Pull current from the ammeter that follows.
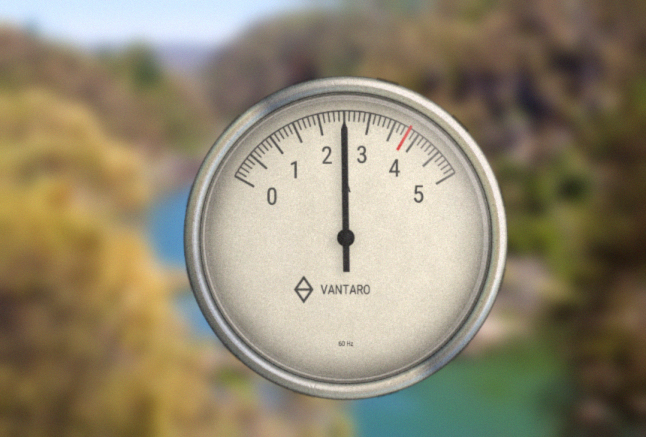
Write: 2.5 A
